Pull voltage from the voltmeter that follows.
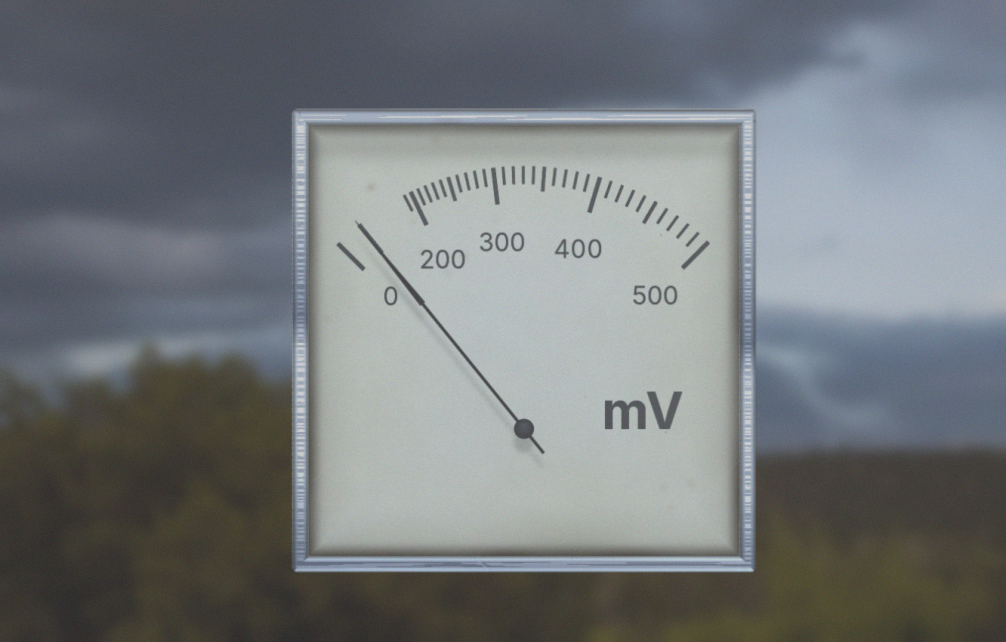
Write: 100 mV
